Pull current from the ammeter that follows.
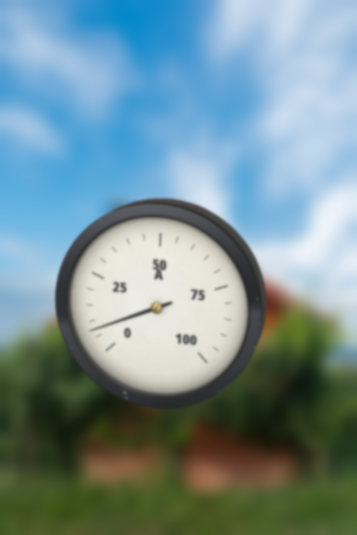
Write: 7.5 A
